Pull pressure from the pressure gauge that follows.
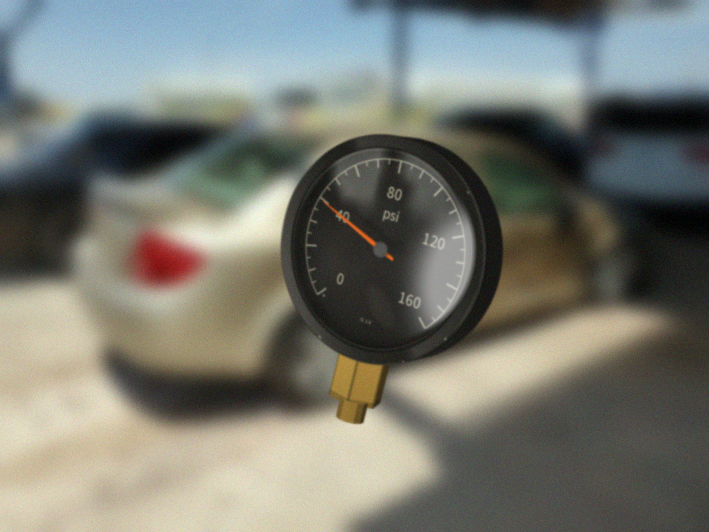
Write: 40 psi
